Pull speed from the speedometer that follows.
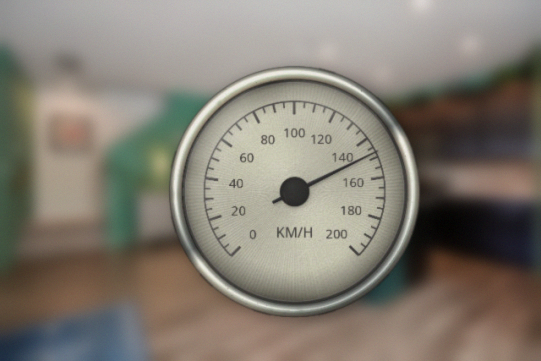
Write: 147.5 km/h
